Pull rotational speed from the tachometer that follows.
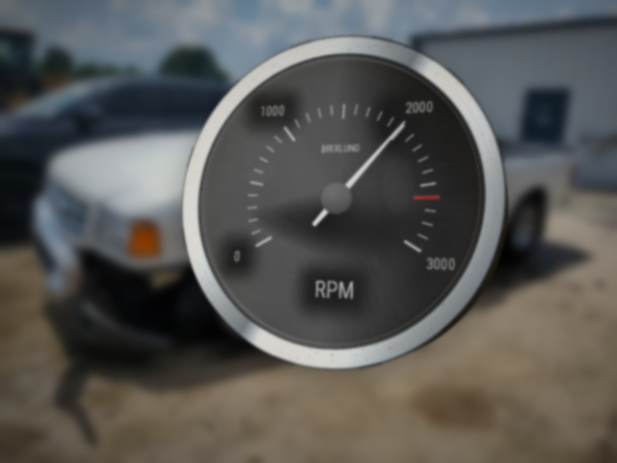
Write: 2000 rpm
